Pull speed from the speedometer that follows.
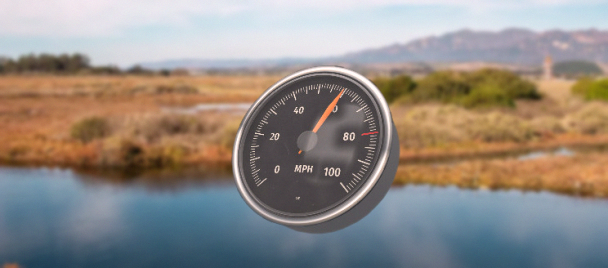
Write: 60 mph
